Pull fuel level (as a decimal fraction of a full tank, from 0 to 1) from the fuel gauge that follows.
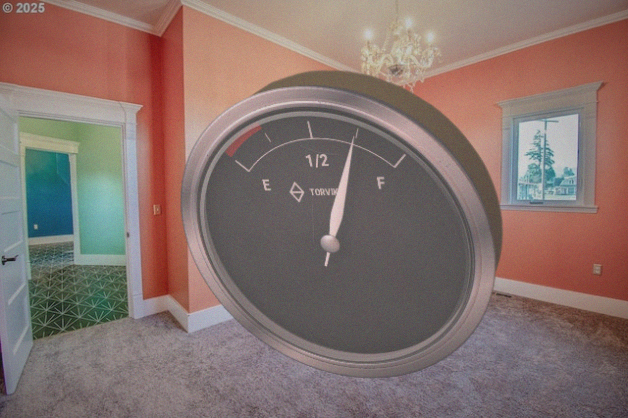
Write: 0.75
